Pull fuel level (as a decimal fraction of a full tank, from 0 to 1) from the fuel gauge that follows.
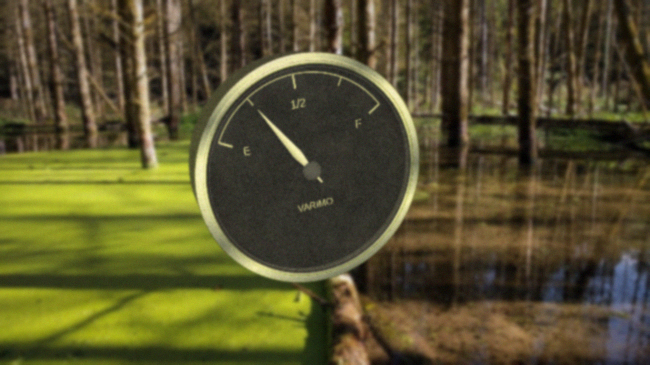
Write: 0.25
